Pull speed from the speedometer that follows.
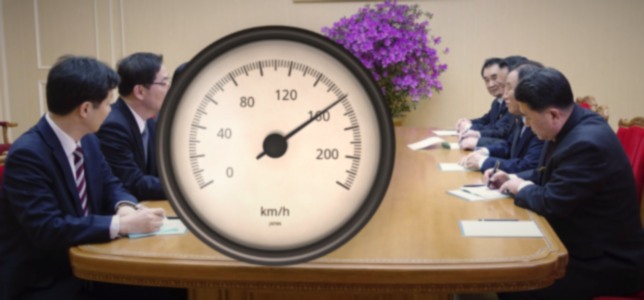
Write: 160 km/h
